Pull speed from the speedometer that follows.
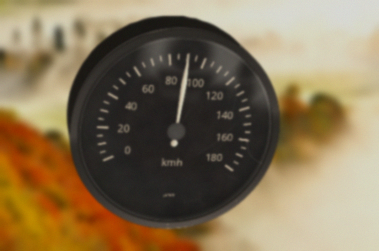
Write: 90 km/h
